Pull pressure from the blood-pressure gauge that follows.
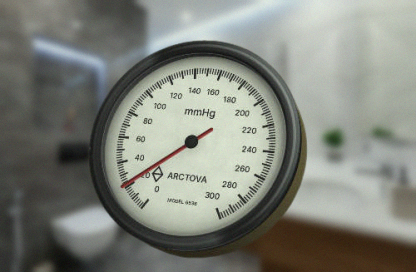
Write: 20 mmHg
